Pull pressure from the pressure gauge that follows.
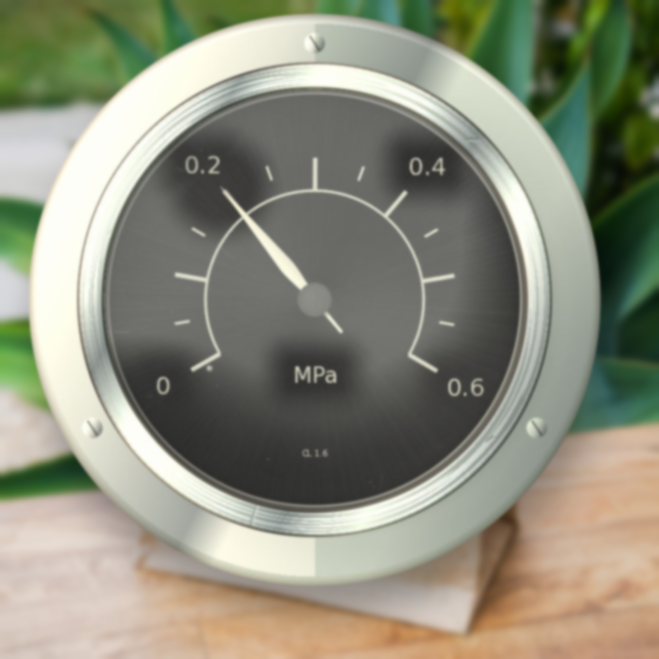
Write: 0.2 MPa
